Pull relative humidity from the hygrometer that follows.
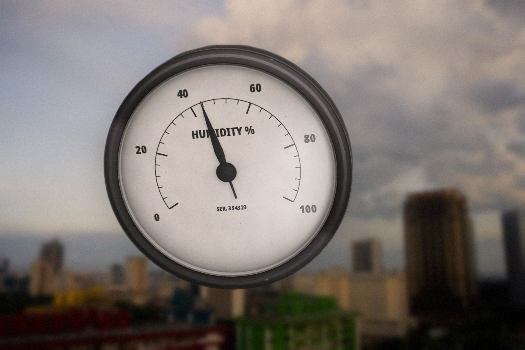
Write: 44 %
